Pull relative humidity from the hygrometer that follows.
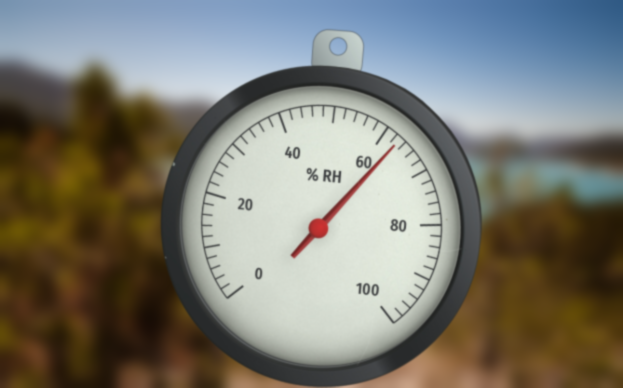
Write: 63 %
